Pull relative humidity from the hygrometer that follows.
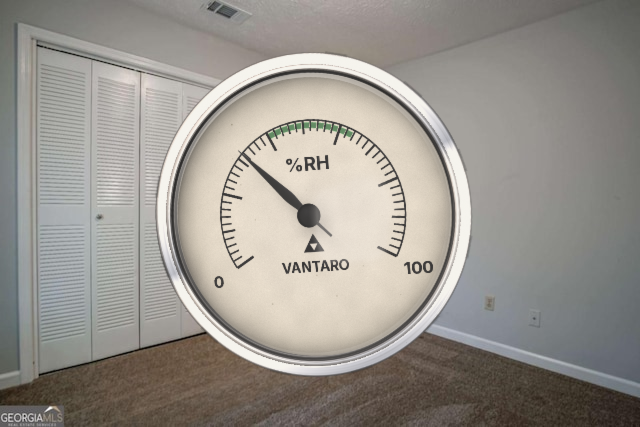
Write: 32 %
